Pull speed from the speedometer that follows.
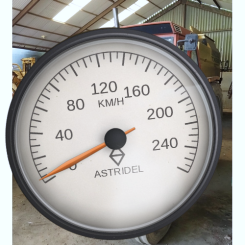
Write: 5 km/h
